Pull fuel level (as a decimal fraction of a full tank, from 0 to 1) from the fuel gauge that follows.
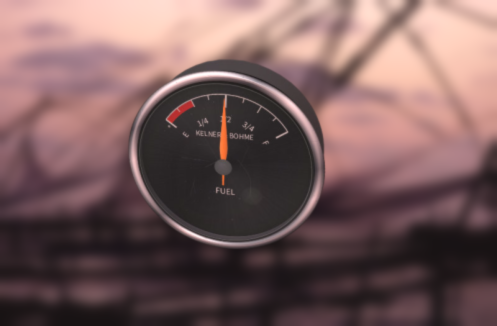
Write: 0.5
